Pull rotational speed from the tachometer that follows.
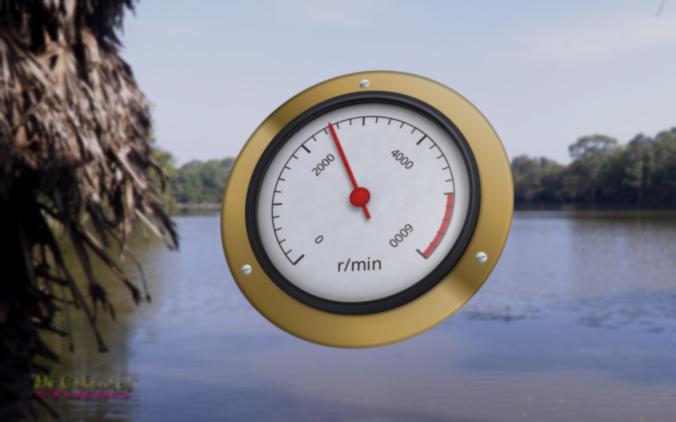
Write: 2500 rpm
